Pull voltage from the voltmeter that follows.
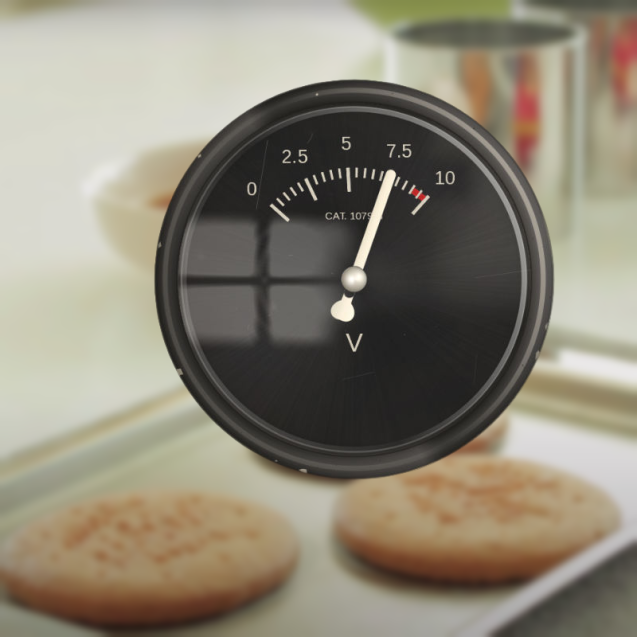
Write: 7.5 V
